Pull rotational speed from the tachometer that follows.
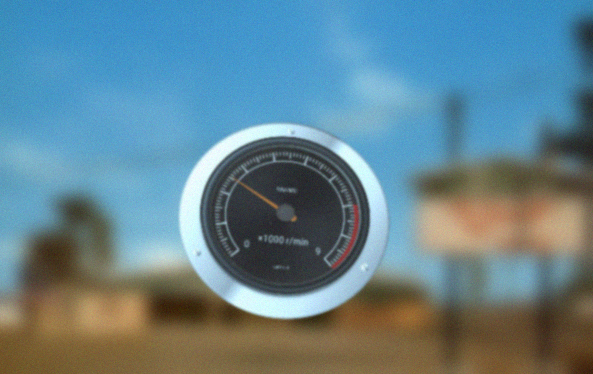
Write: 2500 rpm
